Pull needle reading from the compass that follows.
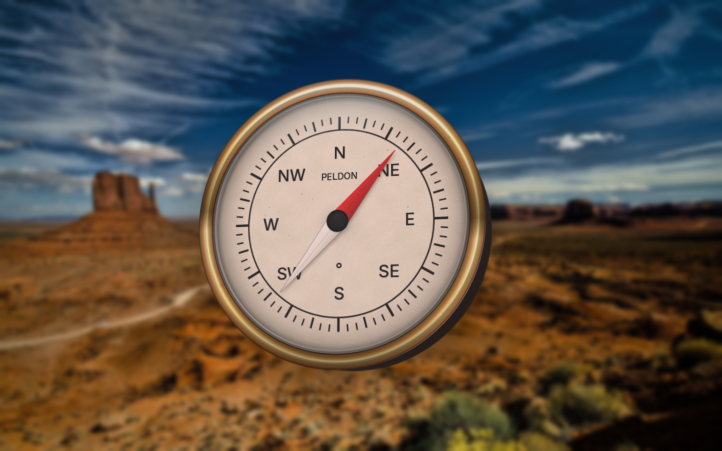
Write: 40 °
